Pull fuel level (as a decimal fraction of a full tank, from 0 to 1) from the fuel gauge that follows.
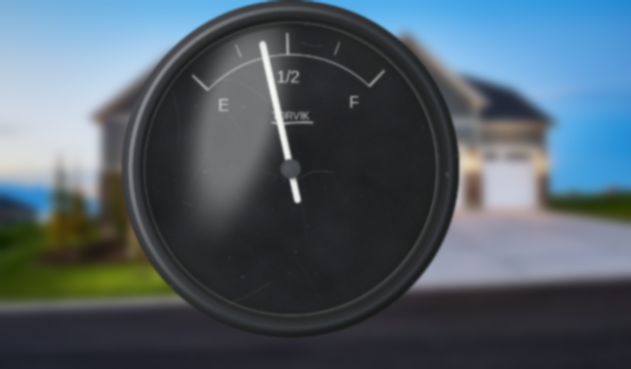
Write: 0.375
